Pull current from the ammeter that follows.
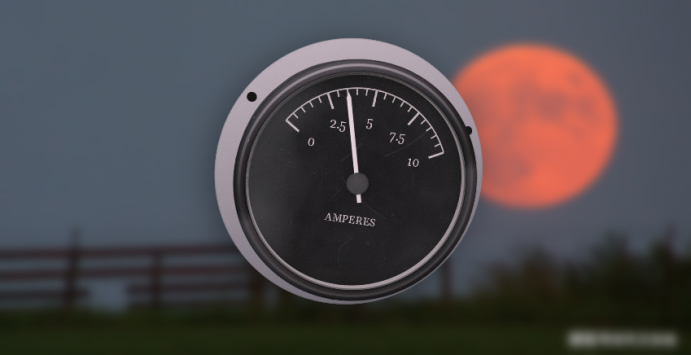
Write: 3.5 A
